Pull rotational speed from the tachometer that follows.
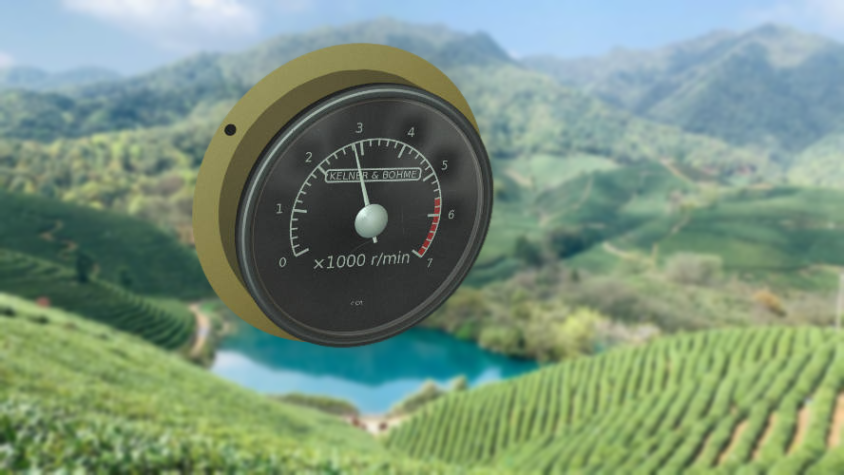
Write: 2800 rpm
